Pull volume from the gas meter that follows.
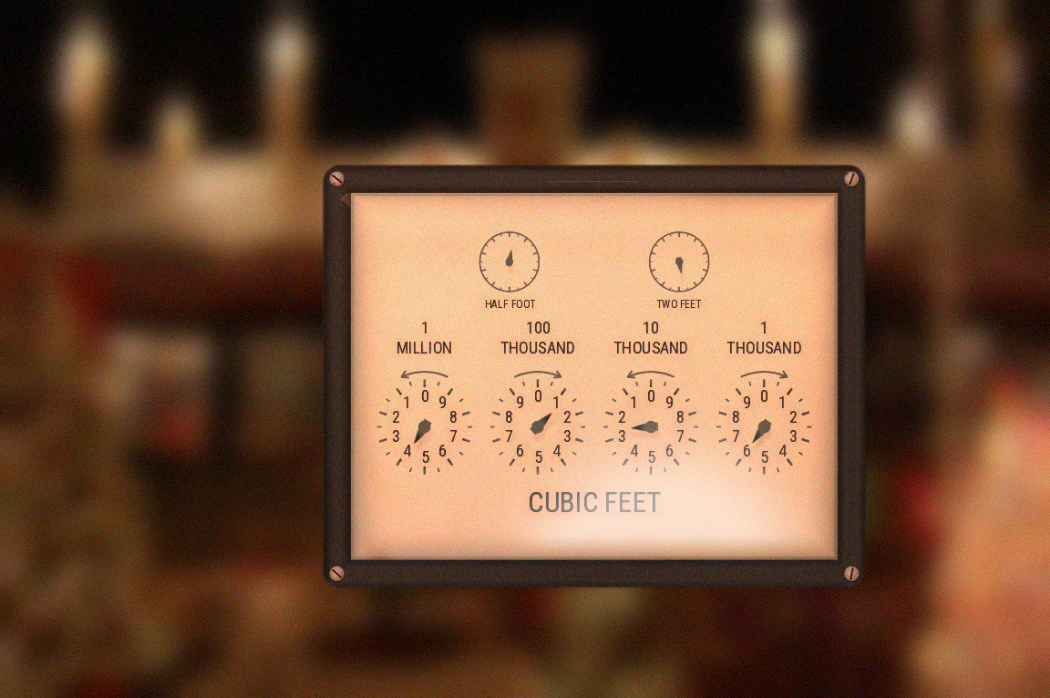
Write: 412600 ft³
